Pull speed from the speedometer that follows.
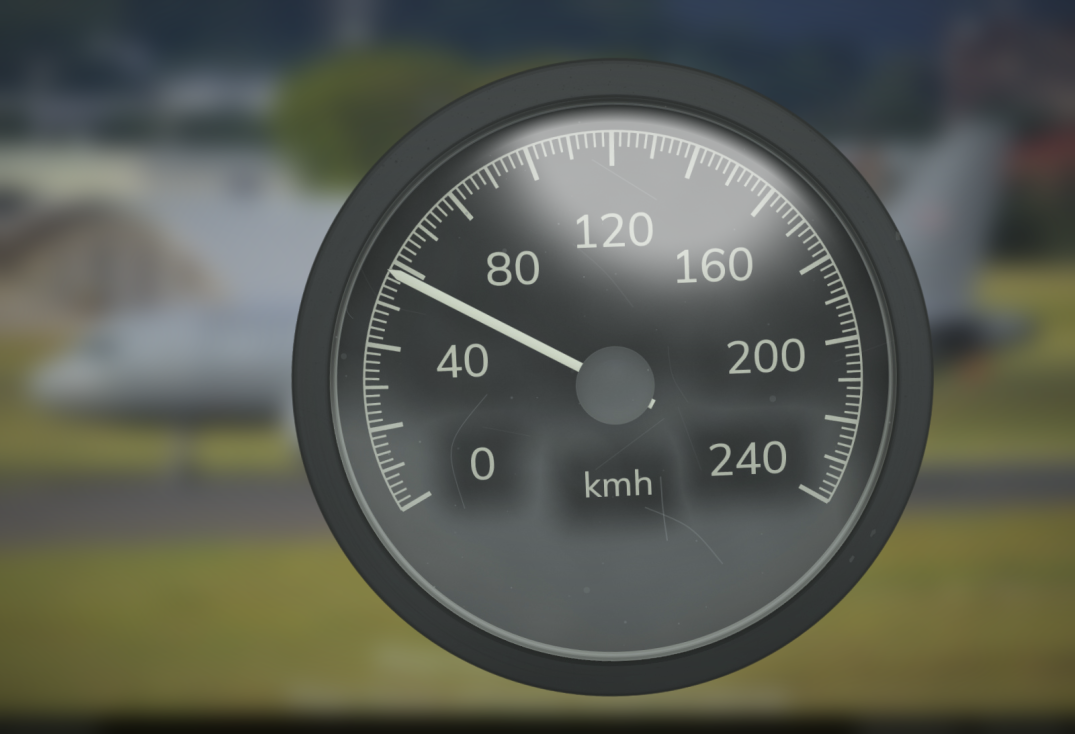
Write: 58 km/h
